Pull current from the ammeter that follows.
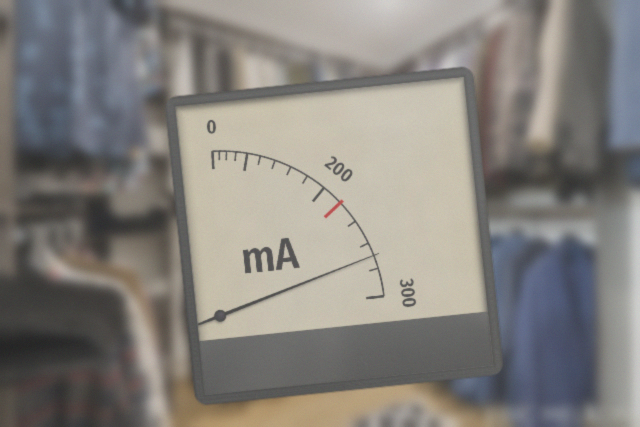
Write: 270 mA
